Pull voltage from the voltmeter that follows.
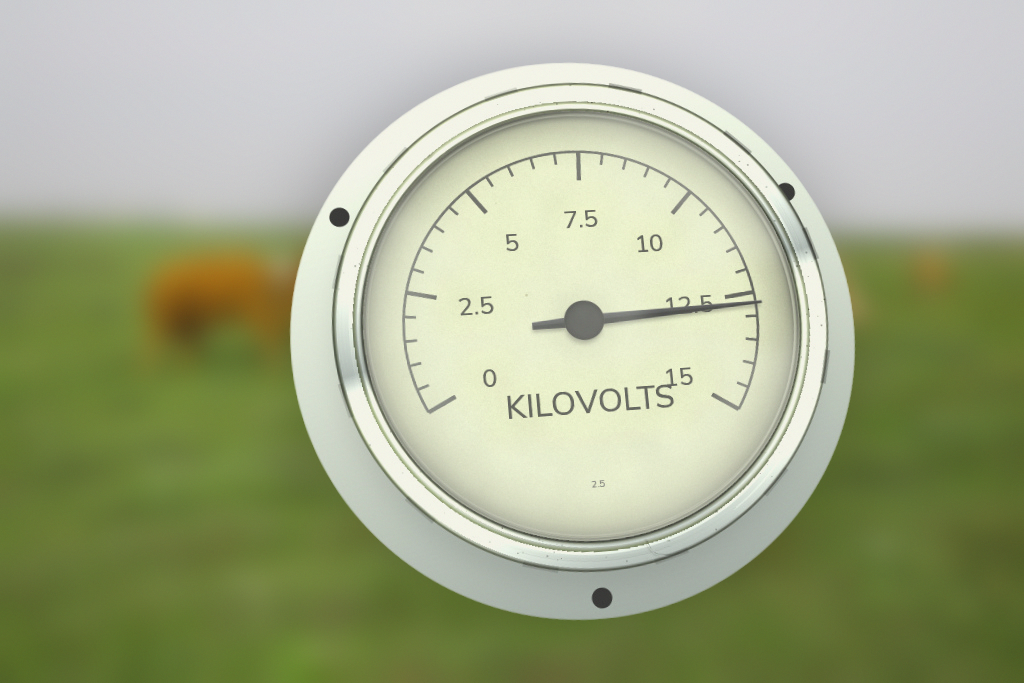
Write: 12.75 kV
